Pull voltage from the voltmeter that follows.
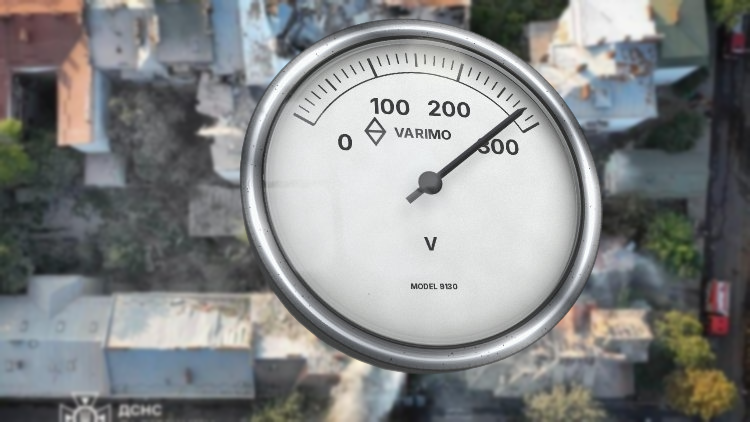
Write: 280 V
